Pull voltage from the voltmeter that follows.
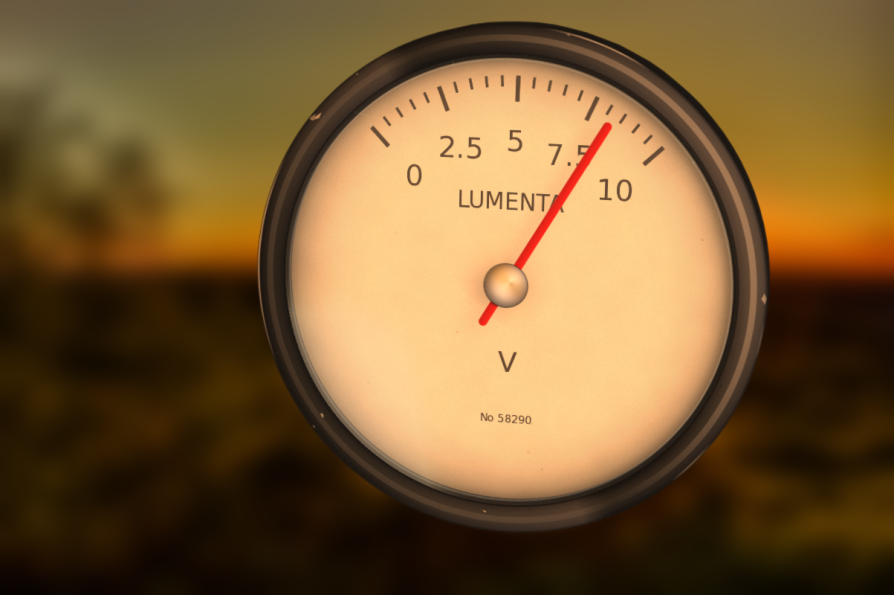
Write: 8.25 V
